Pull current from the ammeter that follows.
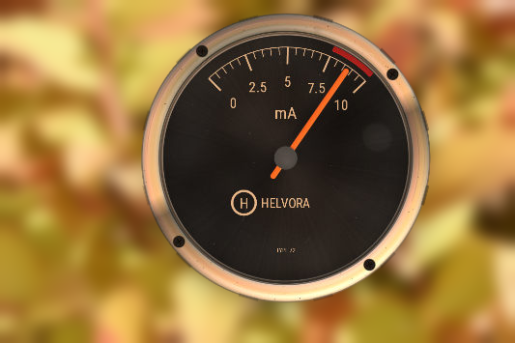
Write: 8.75 mA
